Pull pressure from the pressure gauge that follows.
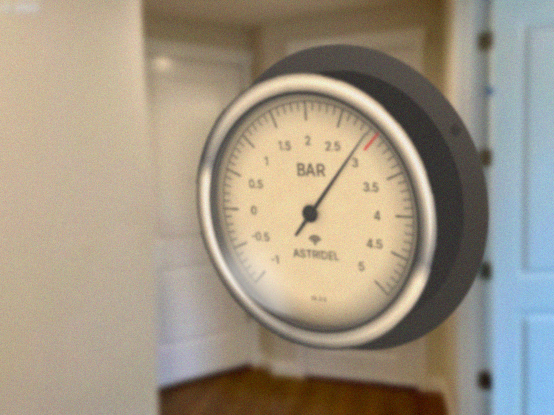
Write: 2.9 bar
